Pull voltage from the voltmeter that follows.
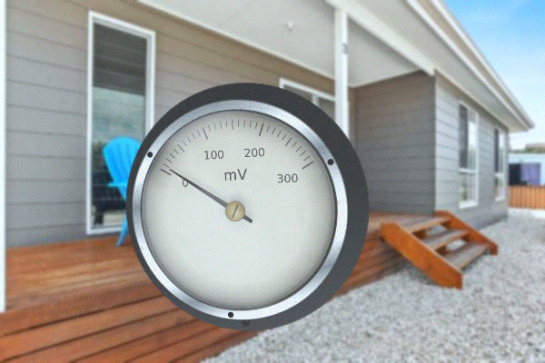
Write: 10 mV
